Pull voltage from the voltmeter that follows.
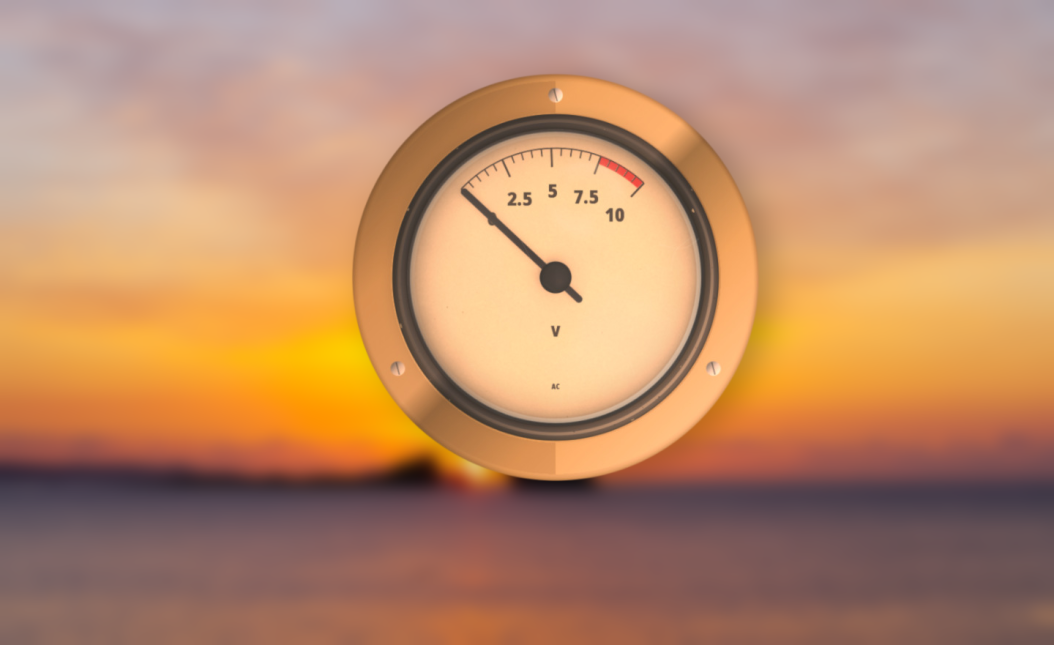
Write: 0 V
